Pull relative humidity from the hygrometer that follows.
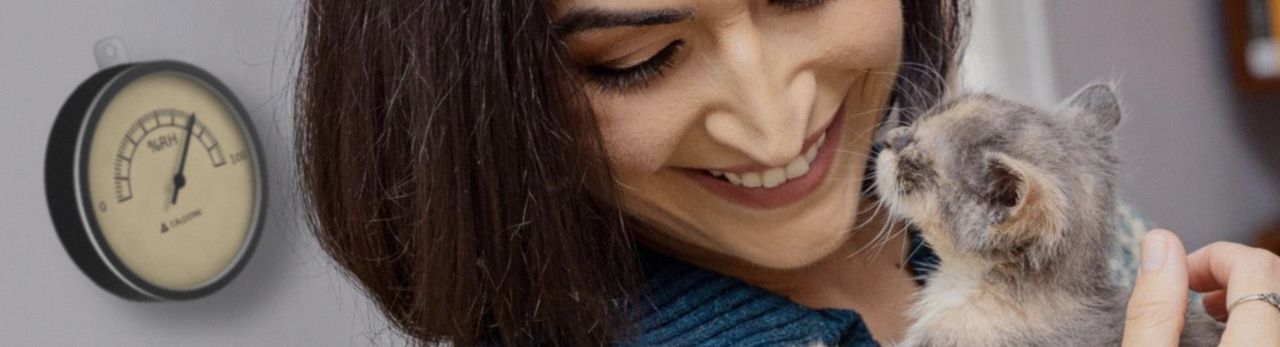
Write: 70 %
